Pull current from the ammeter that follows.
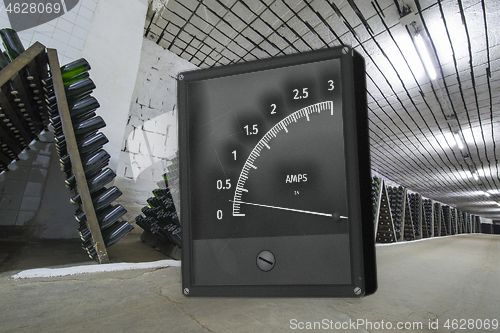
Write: 0.25 A
